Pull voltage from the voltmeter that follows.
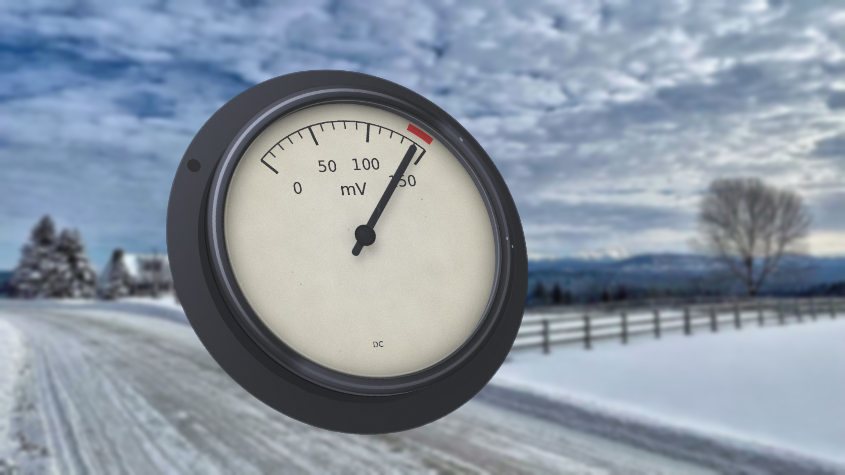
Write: 140 mV
